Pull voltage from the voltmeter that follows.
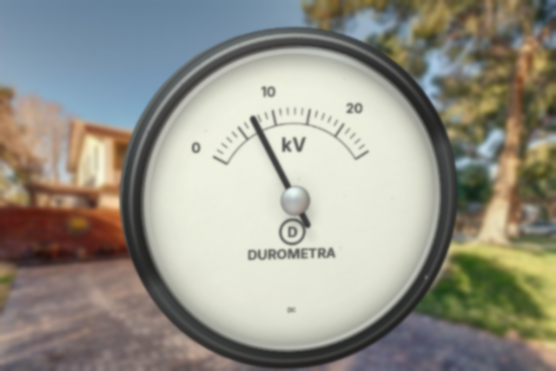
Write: 7 kV
